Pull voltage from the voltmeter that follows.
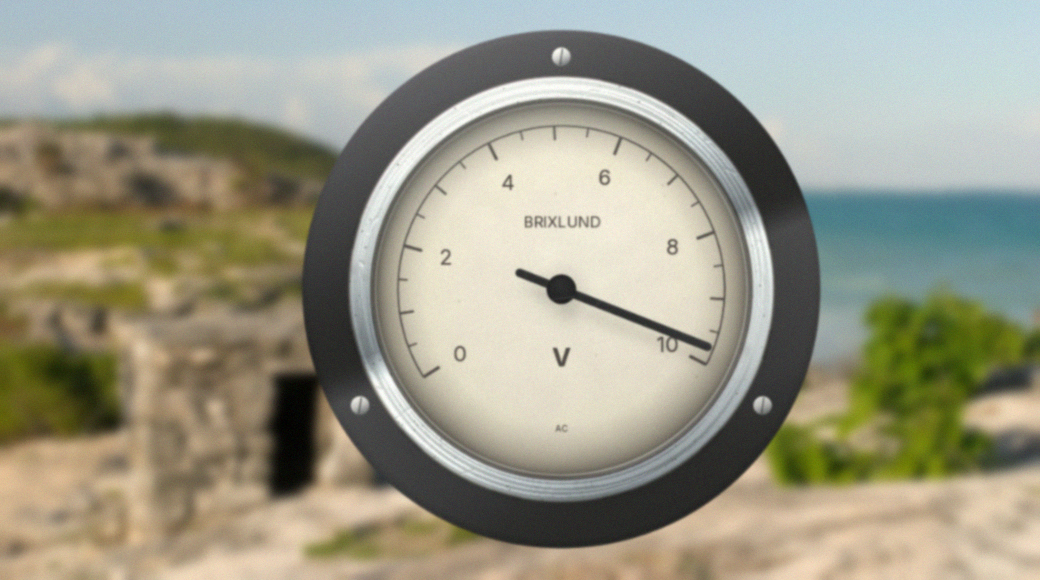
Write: 9.75 V
